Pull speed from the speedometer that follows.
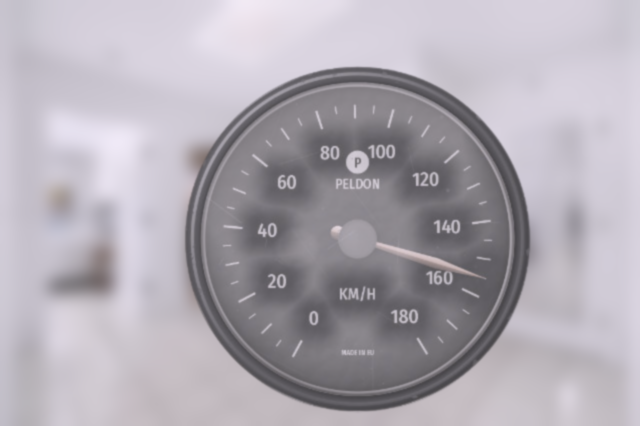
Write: 155 km/h
